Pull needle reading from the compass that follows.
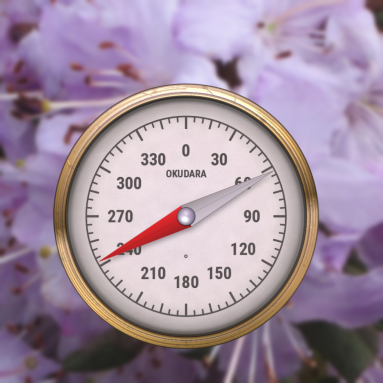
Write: 242.5 °
